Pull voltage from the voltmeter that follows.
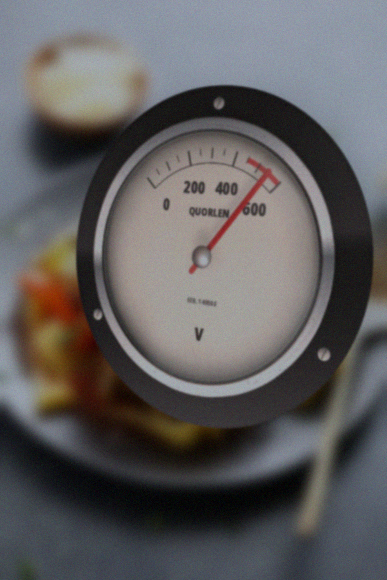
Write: 550 V
